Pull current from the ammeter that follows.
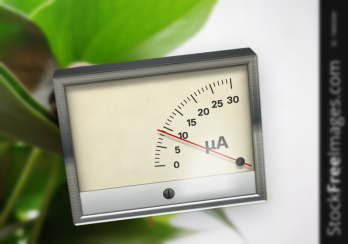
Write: 9 µA
